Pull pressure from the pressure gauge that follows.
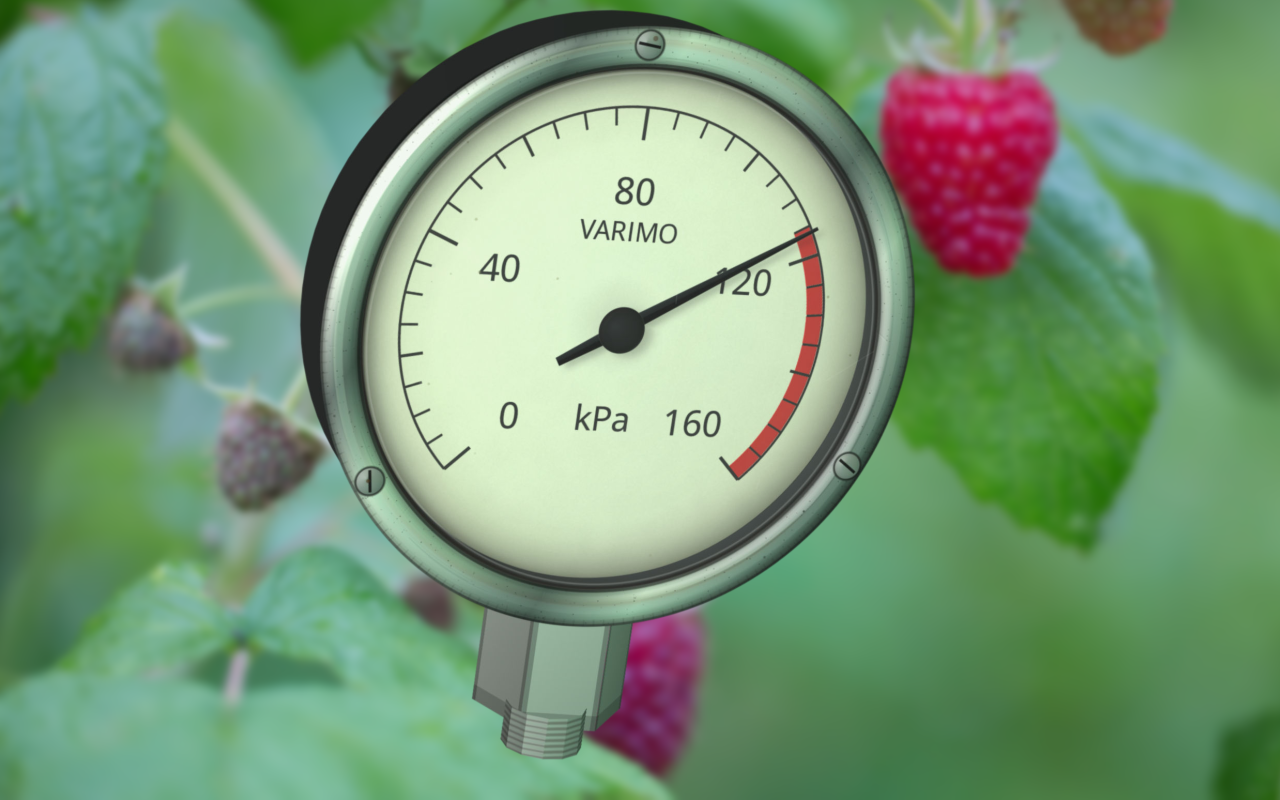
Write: 115 kPa
